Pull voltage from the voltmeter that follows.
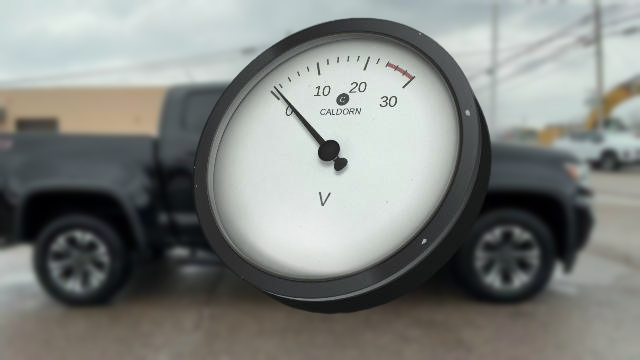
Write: 1 V
